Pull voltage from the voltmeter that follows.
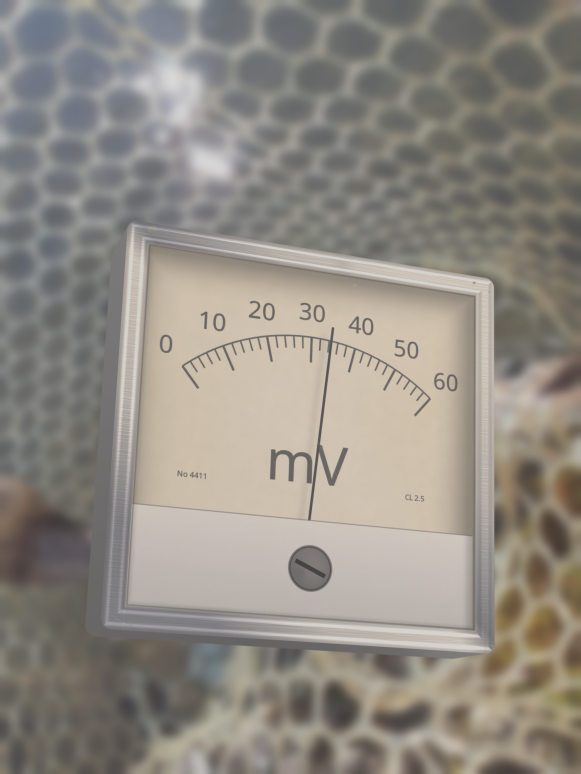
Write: 34 mV
